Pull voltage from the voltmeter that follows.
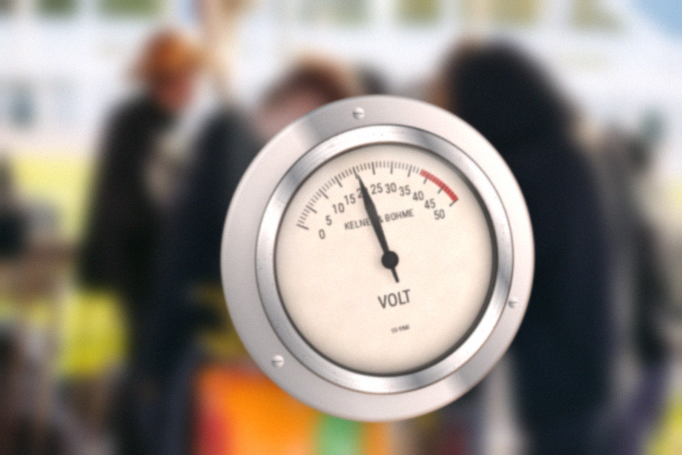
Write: 20 V
